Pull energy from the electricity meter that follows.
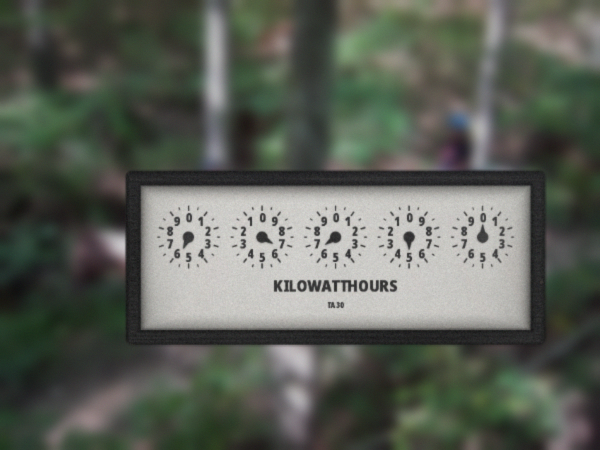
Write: 56650 kWh
